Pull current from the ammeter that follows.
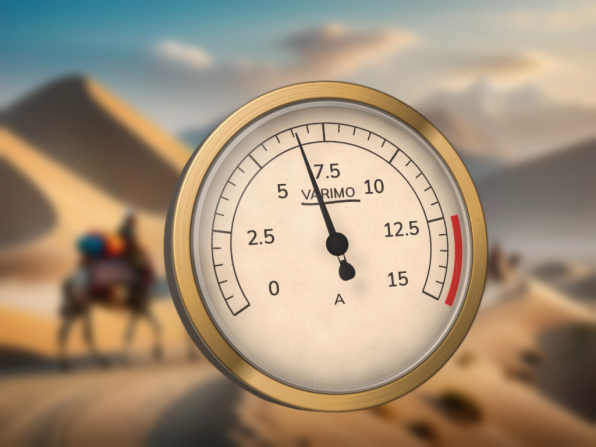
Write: 6.5 A
